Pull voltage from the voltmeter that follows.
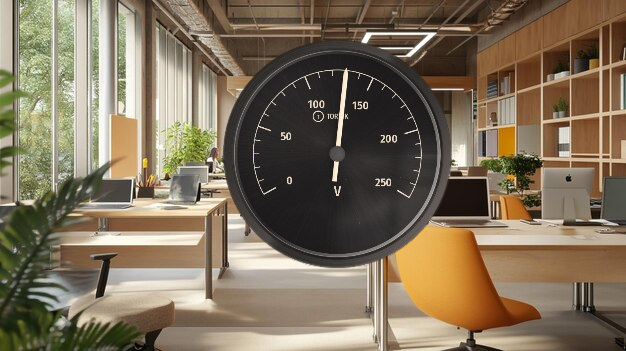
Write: 130 V
